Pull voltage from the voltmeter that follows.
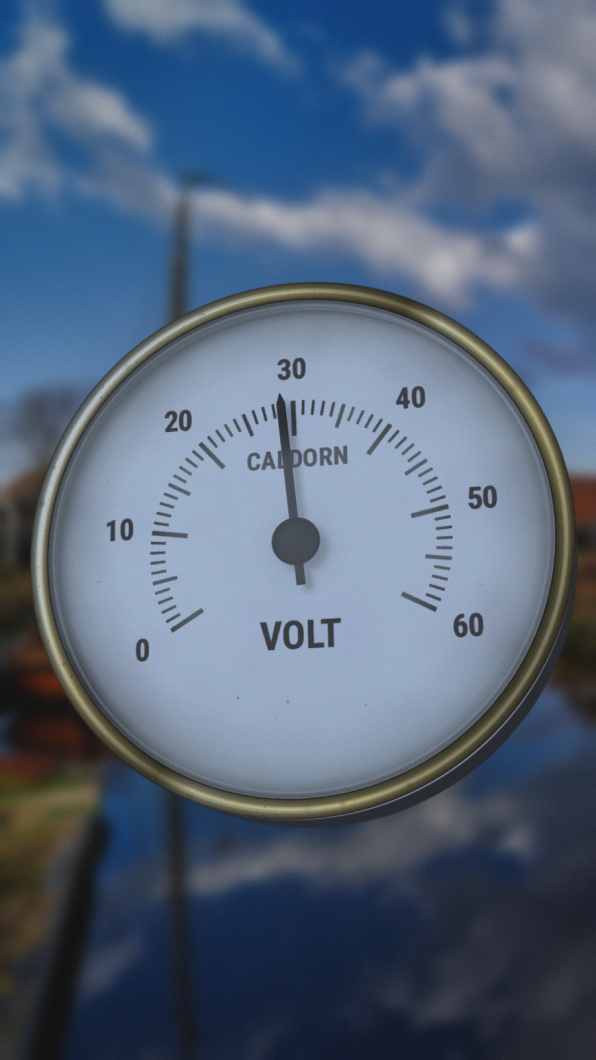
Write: 29 V
